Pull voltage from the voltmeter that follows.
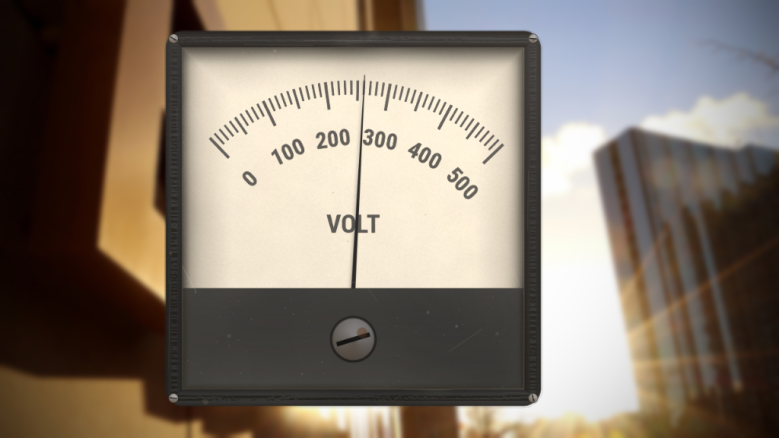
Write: 260 V
